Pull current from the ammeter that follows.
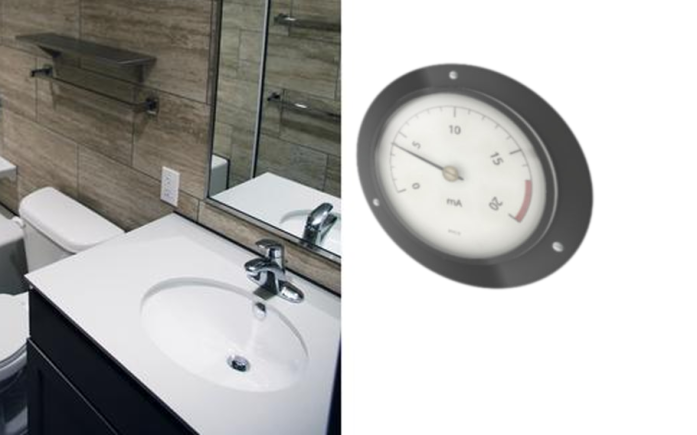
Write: 4 mA
